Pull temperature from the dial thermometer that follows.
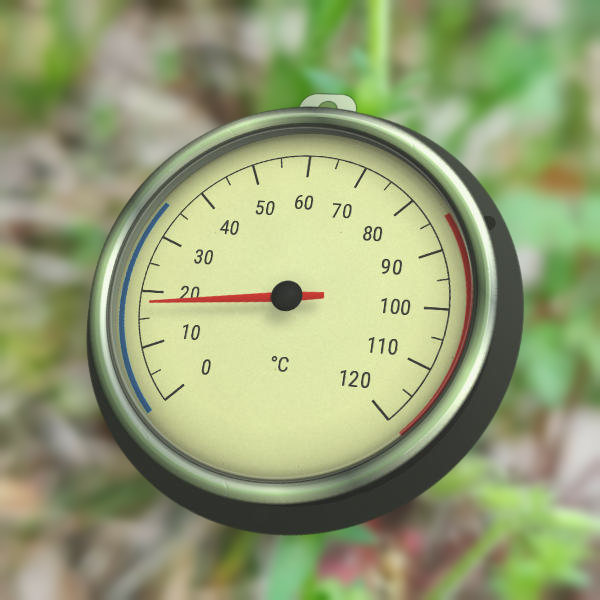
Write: 17.5 °C
